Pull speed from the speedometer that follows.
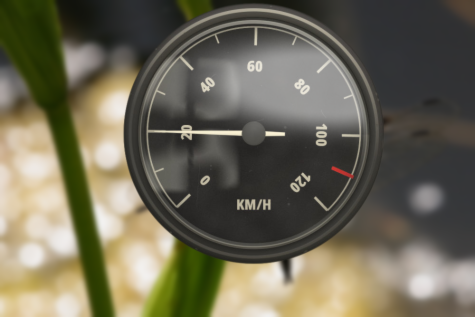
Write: 20 km/h
